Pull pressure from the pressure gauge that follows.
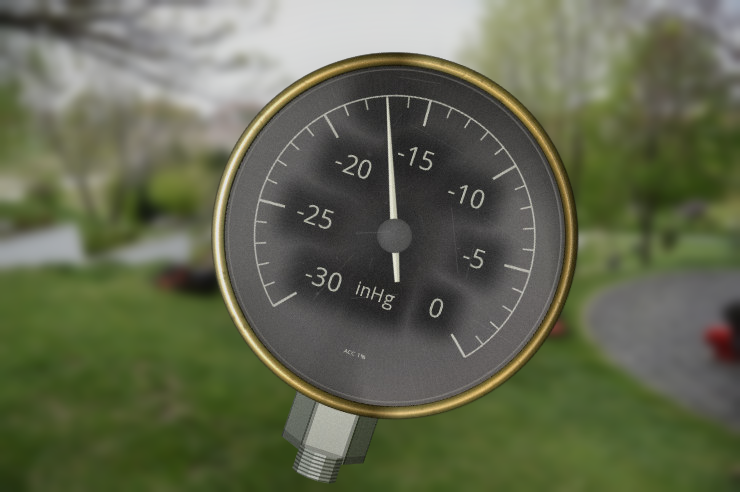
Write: -17 inHg
